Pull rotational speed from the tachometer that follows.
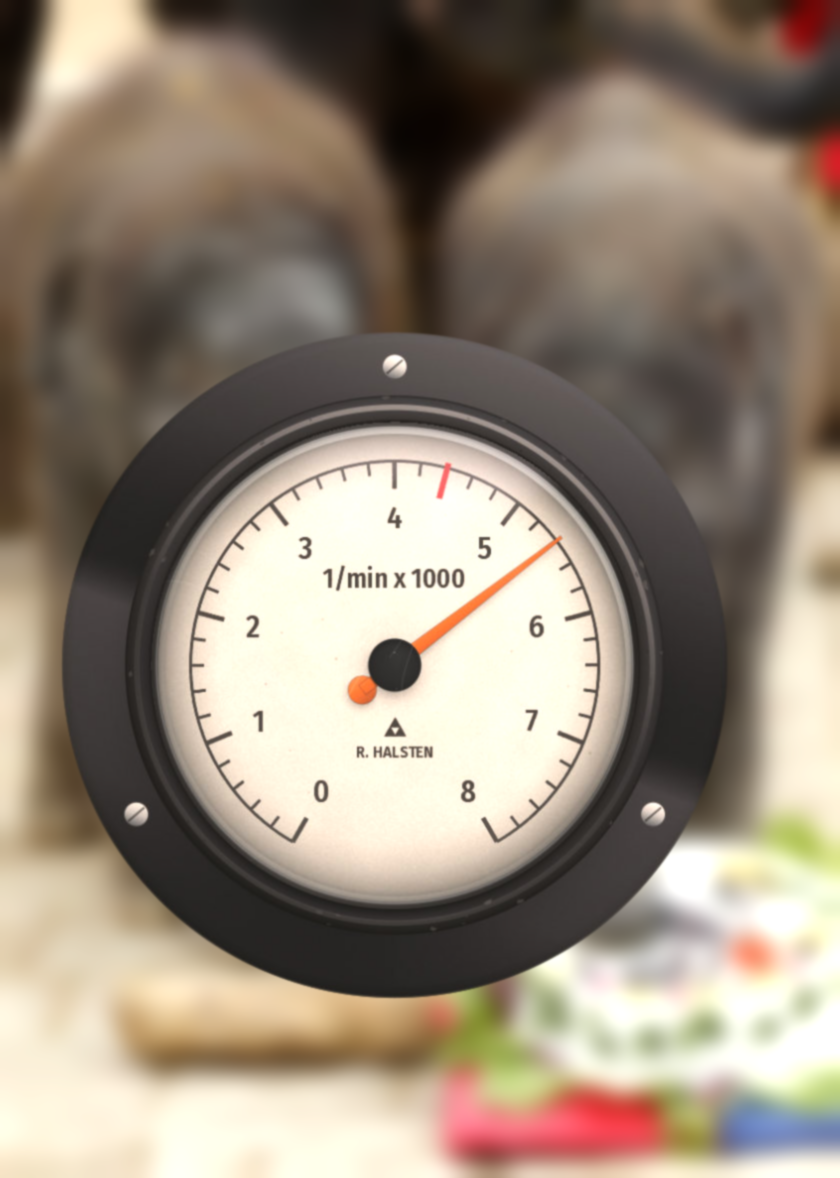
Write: 5400 rpm
